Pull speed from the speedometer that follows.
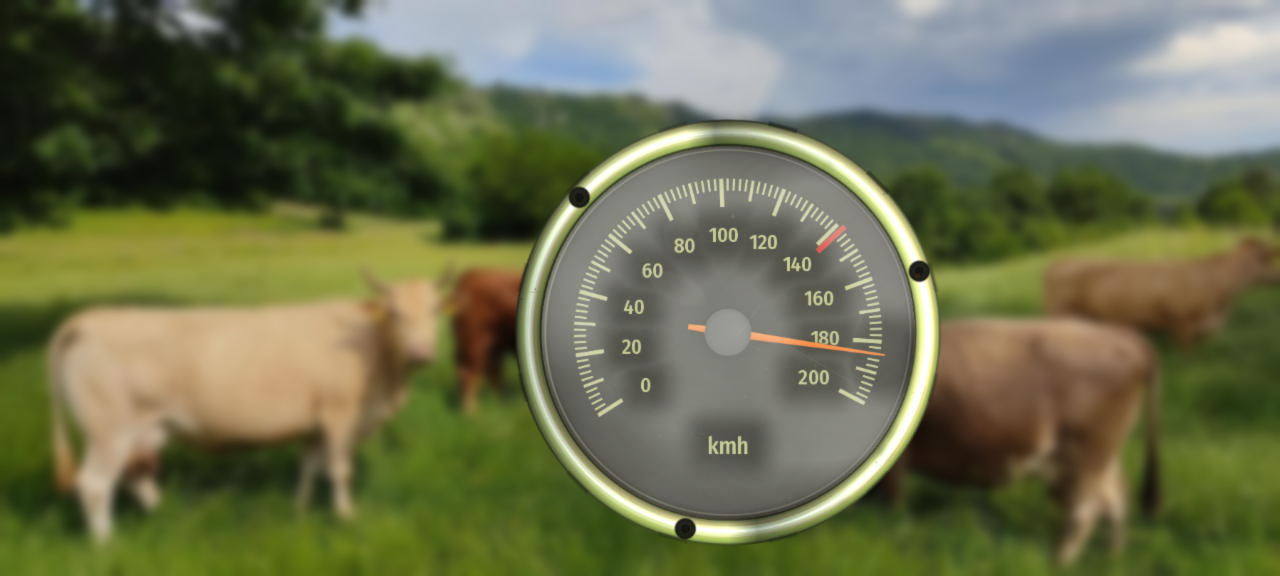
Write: 184 km/h
